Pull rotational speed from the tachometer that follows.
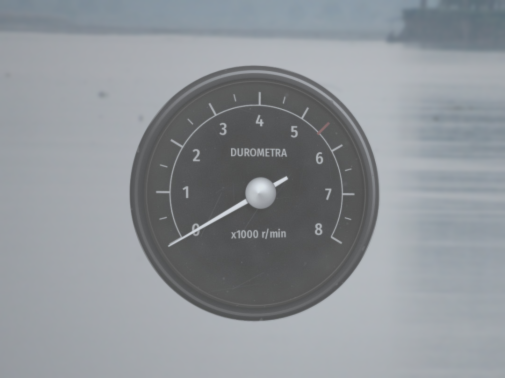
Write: 0 rpm
